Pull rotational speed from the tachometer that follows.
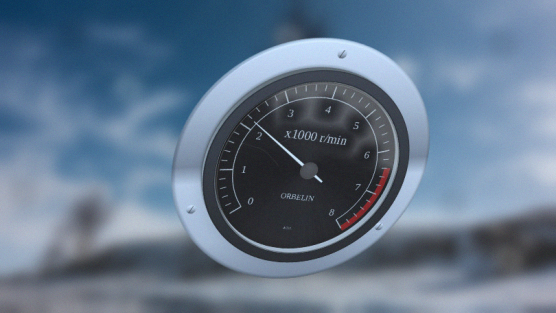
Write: 2200 rpm
